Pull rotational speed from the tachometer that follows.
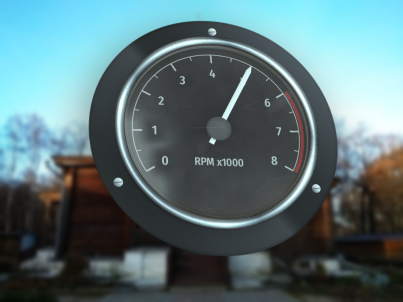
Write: 5000 rpm
